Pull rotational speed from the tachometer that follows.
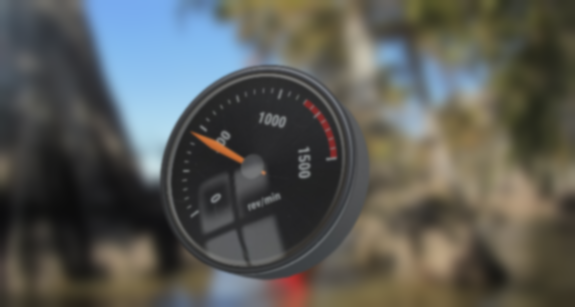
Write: 450 rpm
